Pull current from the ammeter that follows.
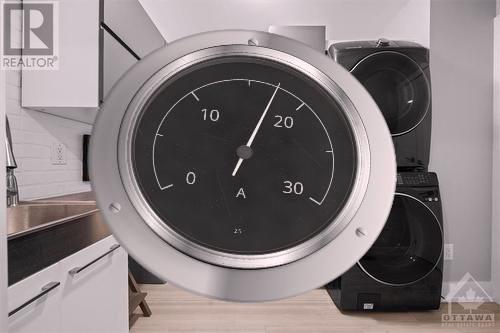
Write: 17.5 A
